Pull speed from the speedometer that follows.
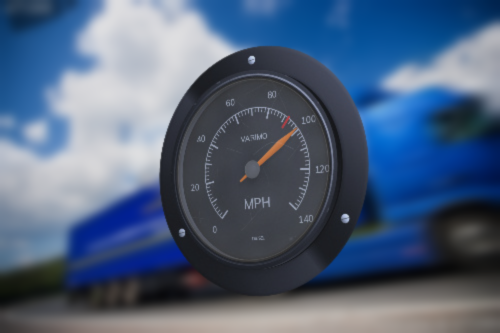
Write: 100 mph
